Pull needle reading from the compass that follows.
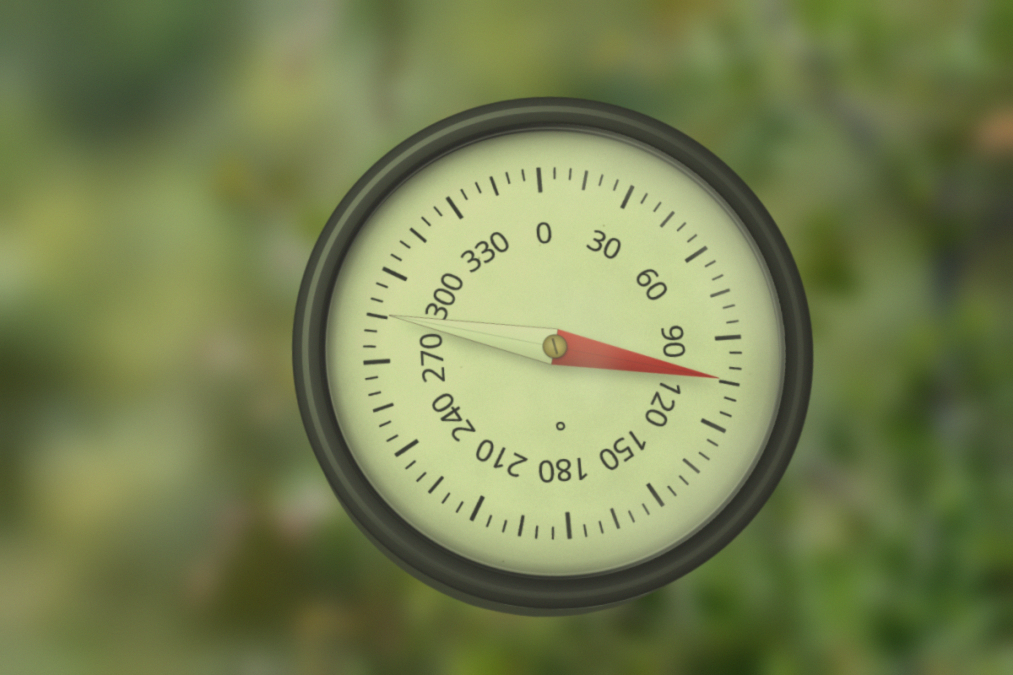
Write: 105 °
